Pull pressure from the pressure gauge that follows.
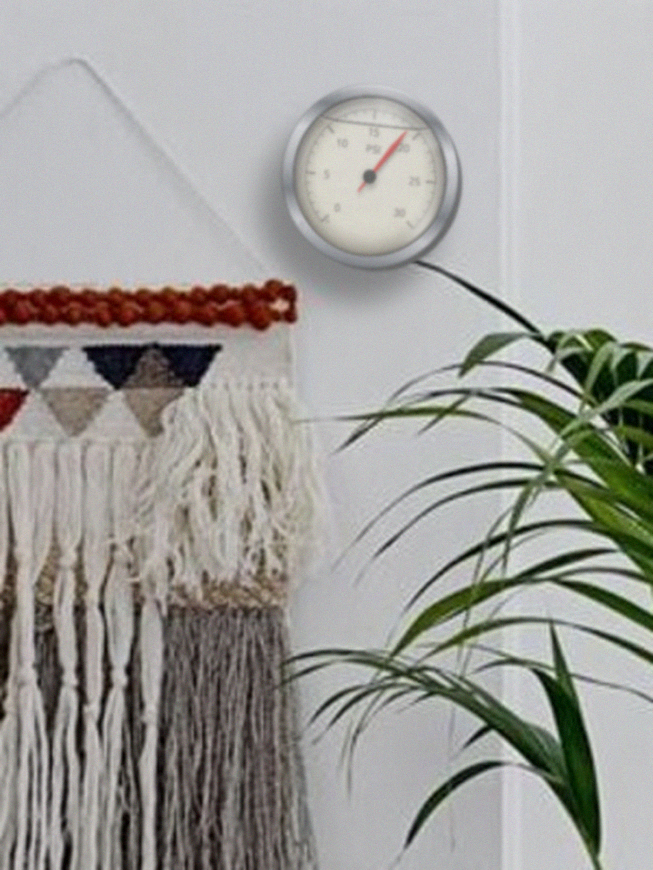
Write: 19 psi
